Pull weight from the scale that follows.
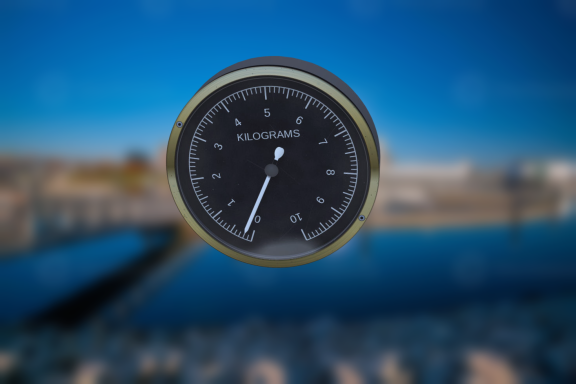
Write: 0.2 kg
